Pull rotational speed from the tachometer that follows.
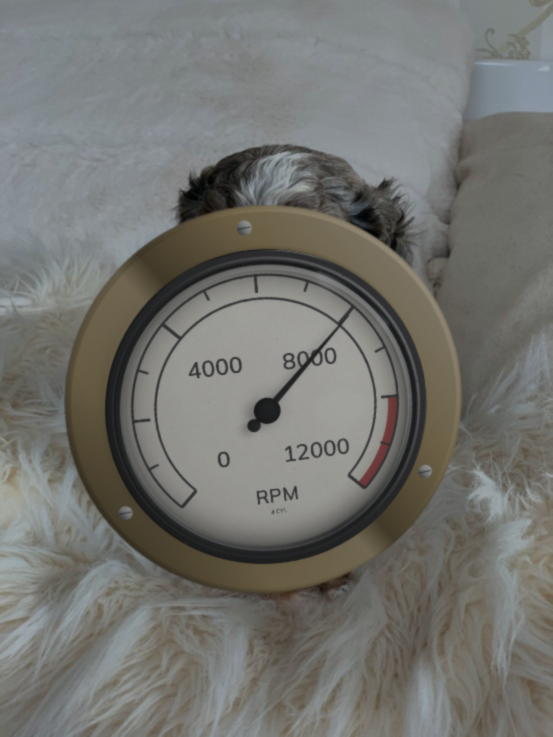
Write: 8000 rpm
